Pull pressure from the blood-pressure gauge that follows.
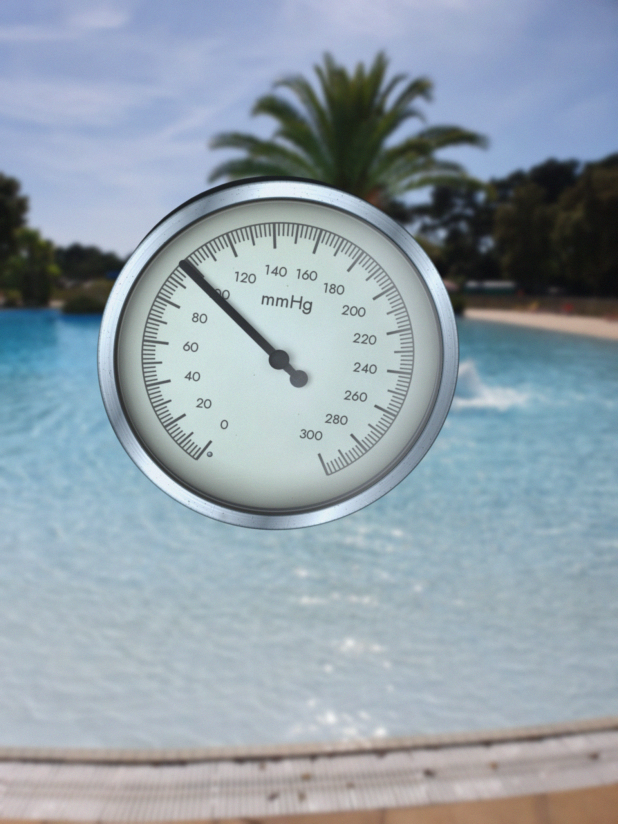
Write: 98 mmHg
